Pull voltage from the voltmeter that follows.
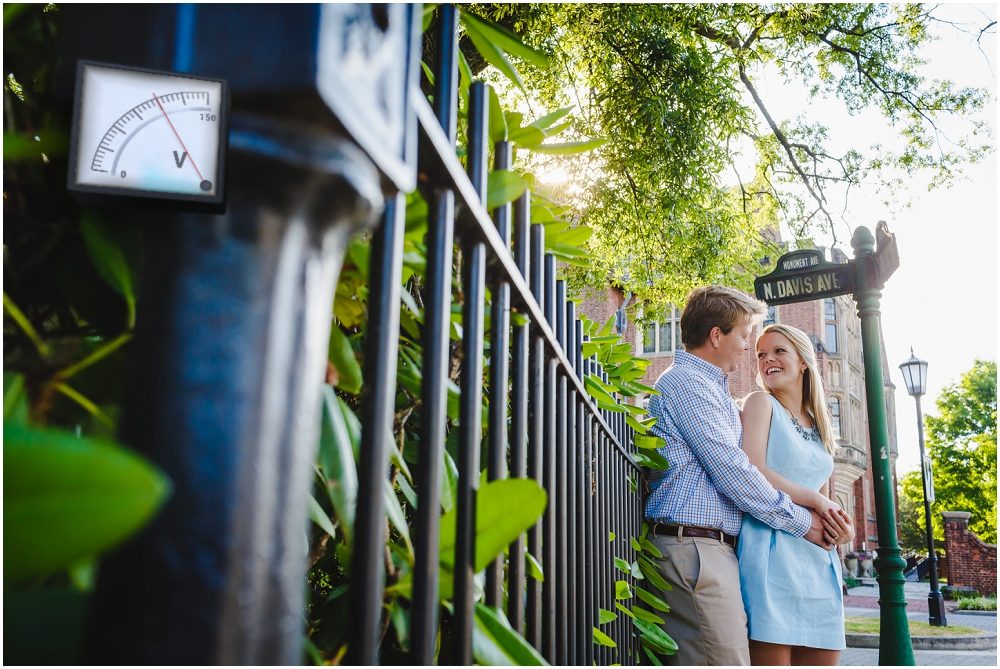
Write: 100 V
